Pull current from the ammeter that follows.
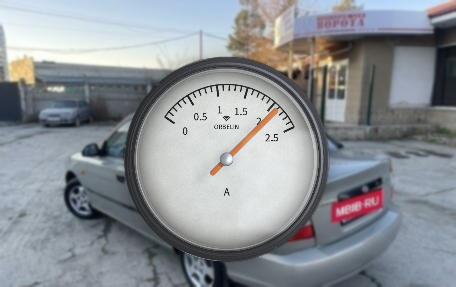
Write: 2.1 A
